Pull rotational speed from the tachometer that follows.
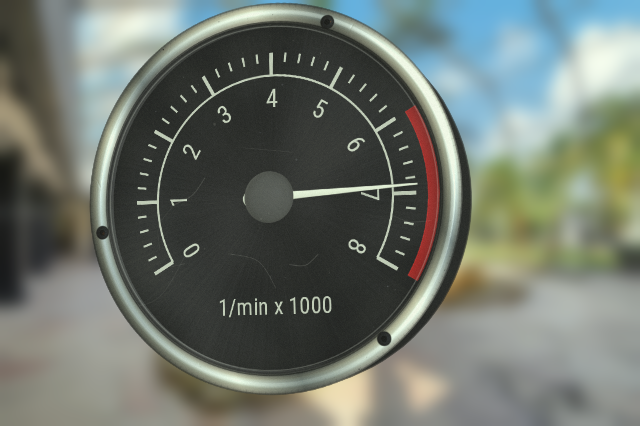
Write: 6900 rpm
